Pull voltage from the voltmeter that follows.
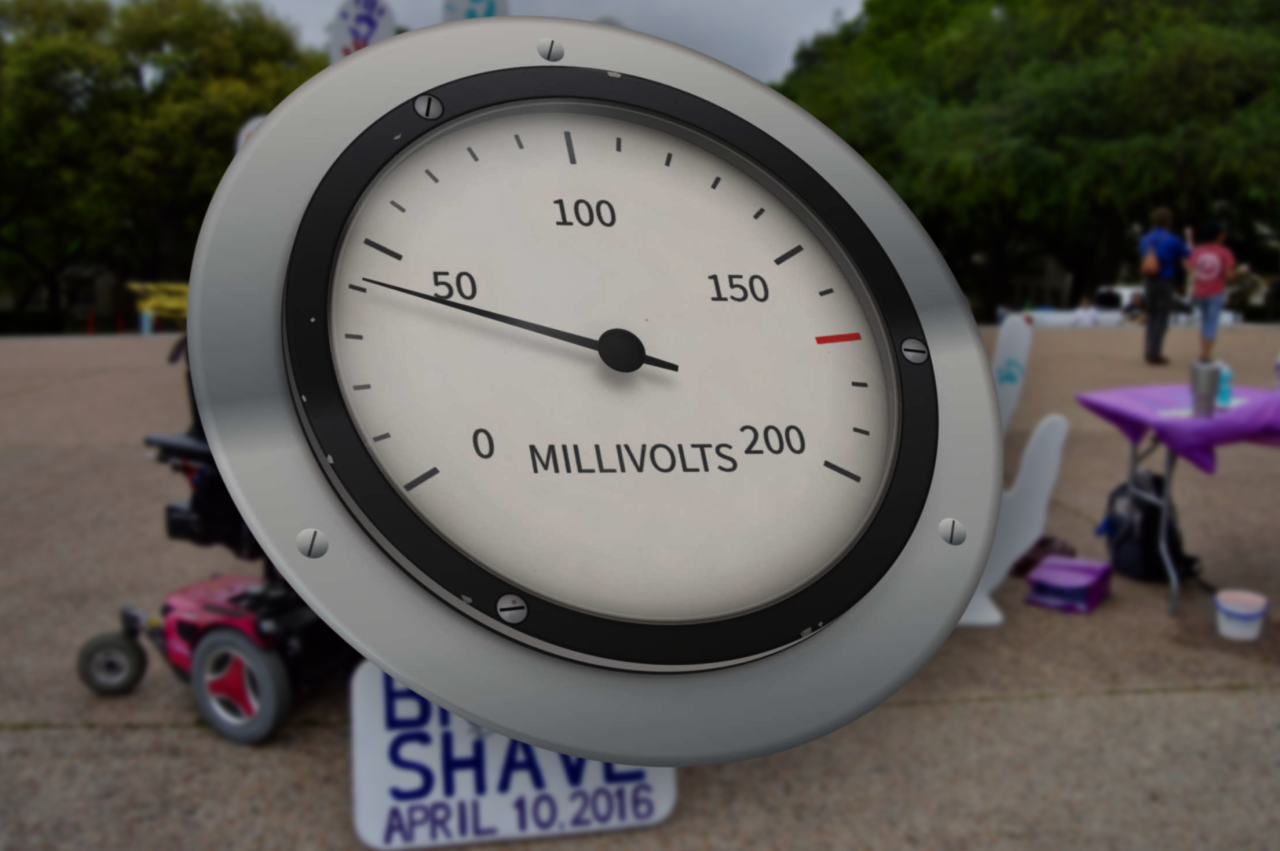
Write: 40 mV
